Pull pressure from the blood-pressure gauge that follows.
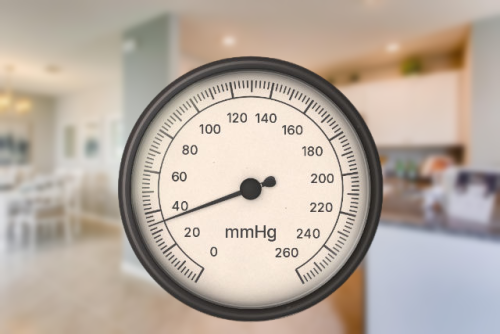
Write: 34 mmHg
